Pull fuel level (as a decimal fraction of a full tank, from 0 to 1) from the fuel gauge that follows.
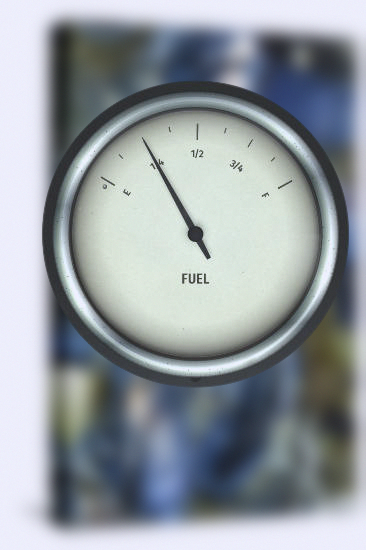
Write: 0.25
